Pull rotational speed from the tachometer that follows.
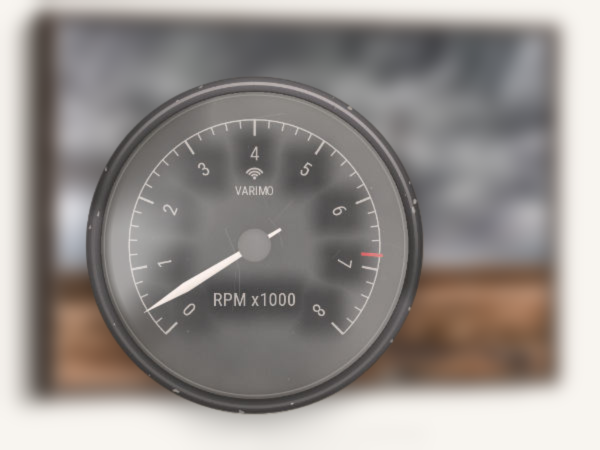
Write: 400 rpm
